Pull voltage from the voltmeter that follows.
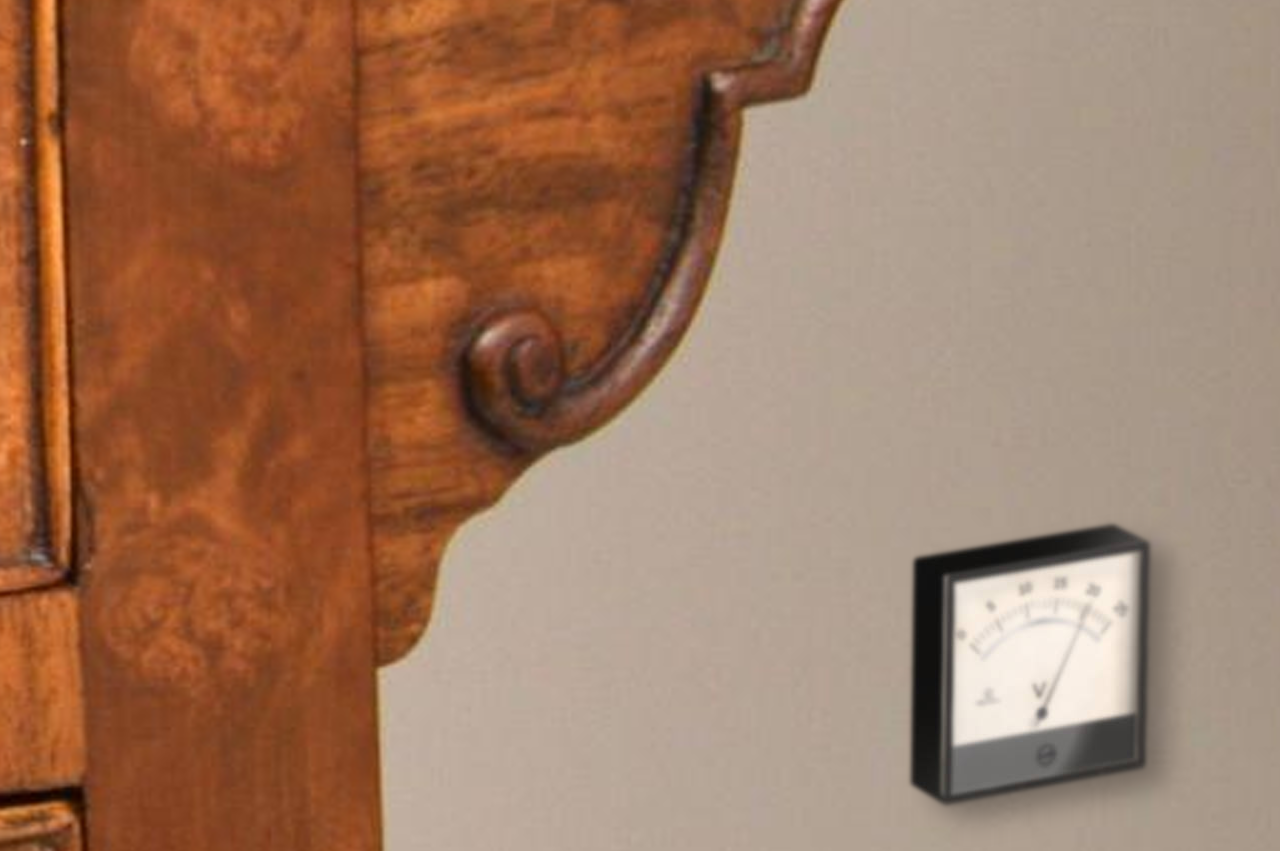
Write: 20 V
